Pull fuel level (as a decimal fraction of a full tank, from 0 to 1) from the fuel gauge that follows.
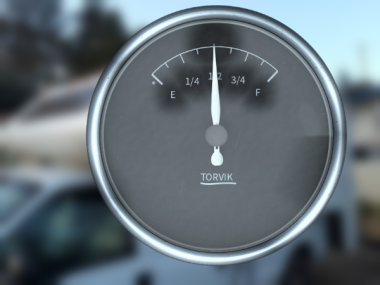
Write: 0.5
